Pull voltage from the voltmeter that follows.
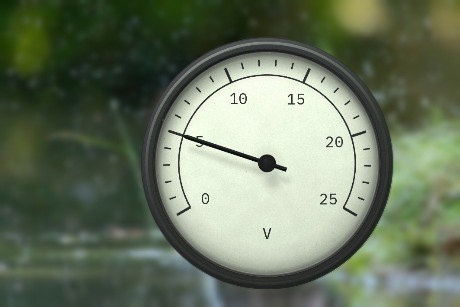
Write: 5 V
